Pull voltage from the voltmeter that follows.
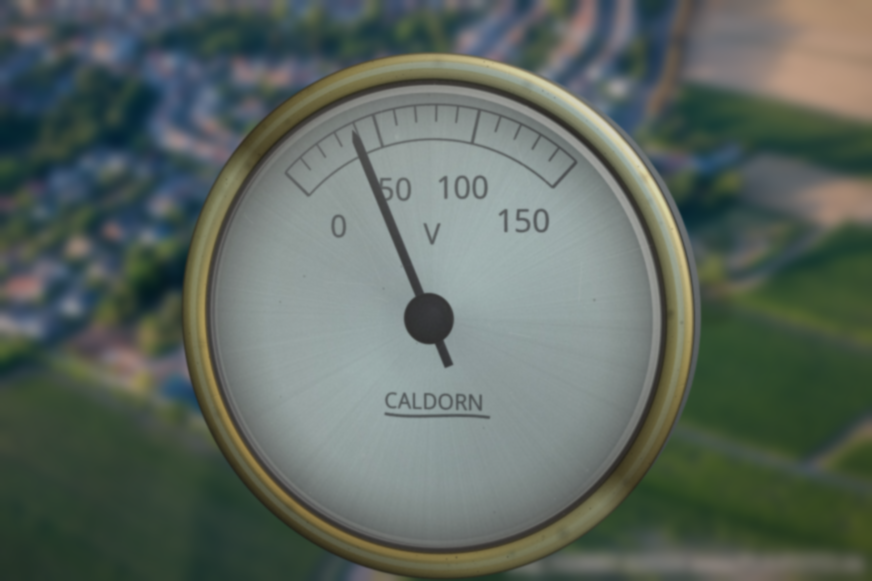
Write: 40 V
